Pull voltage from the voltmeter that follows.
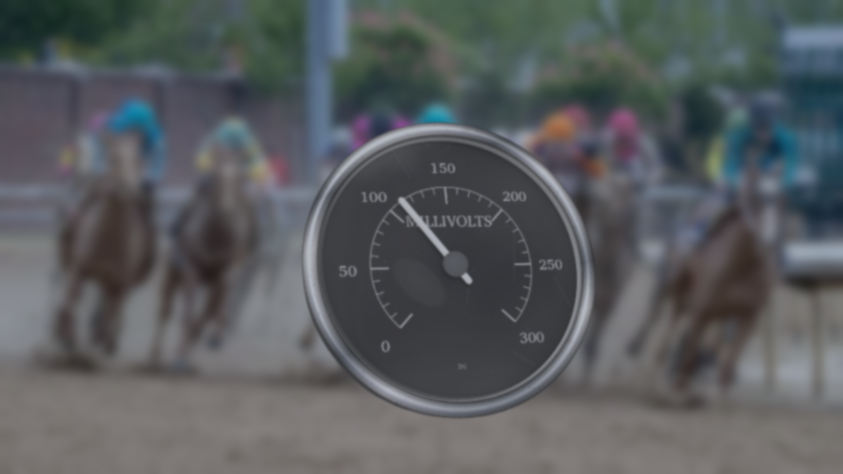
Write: 110 mV
